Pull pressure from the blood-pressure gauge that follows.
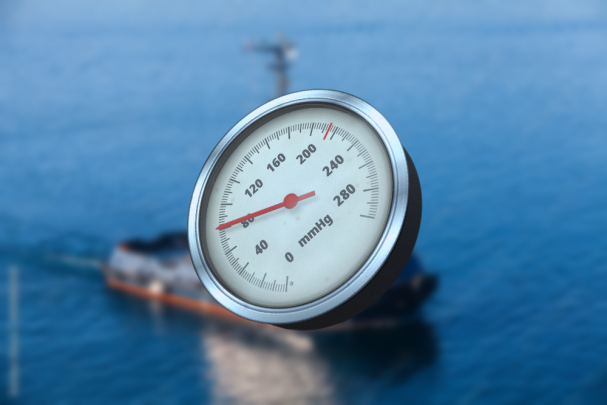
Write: 80 mmHg
